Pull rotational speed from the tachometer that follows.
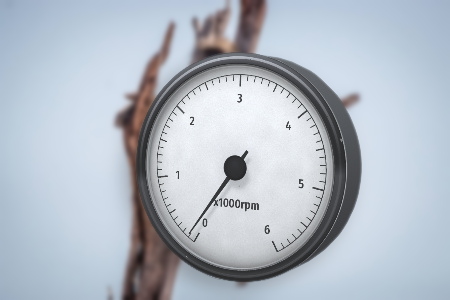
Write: 100 rpm
